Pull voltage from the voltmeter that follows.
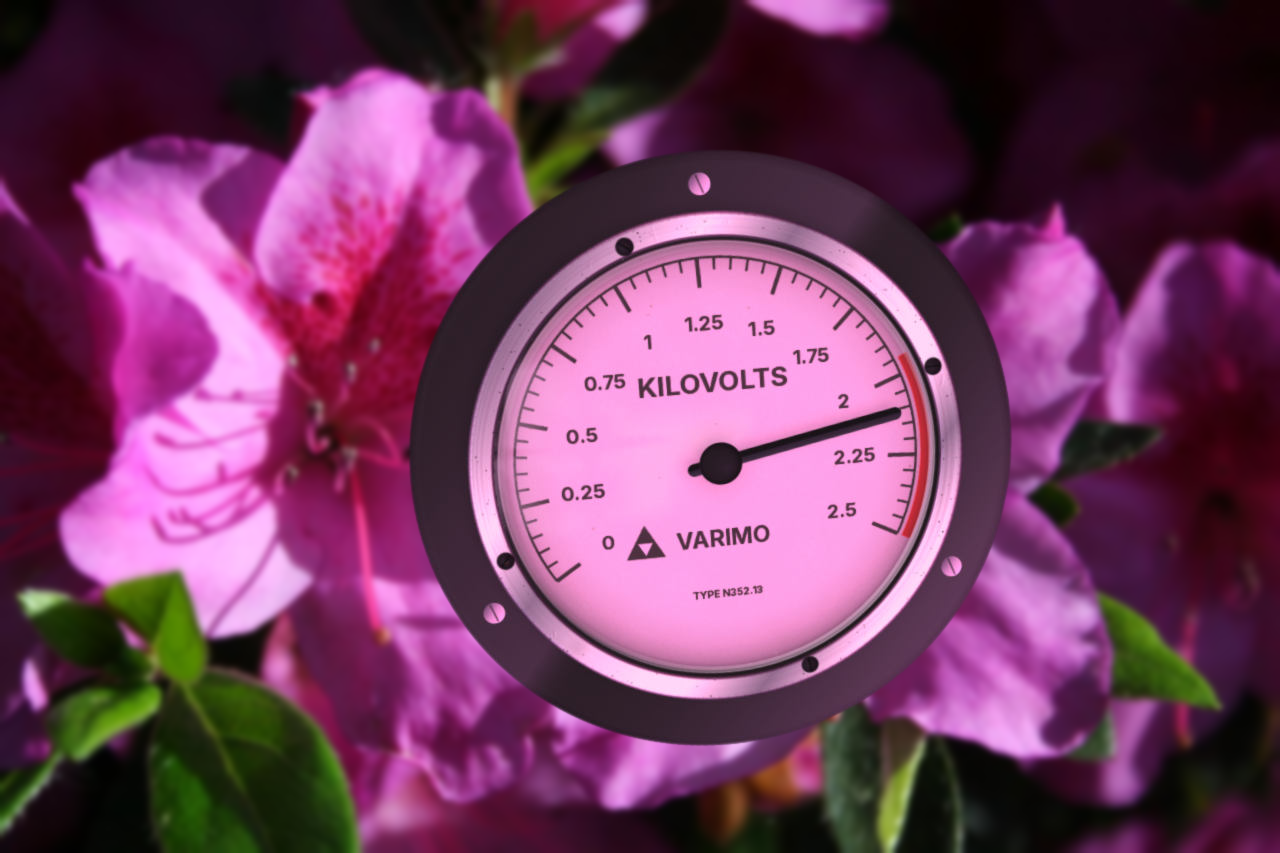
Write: 2.1 kV
